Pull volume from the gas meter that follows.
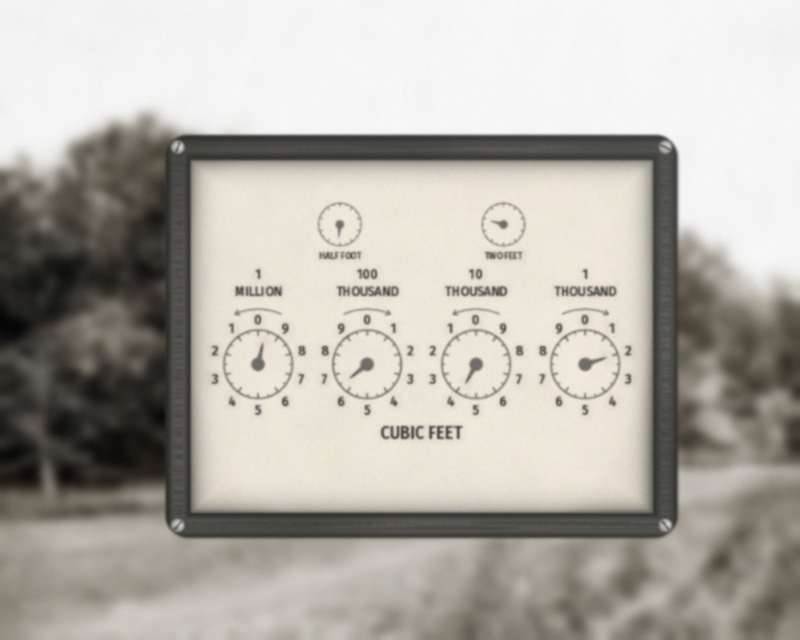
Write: 964200 ft³
